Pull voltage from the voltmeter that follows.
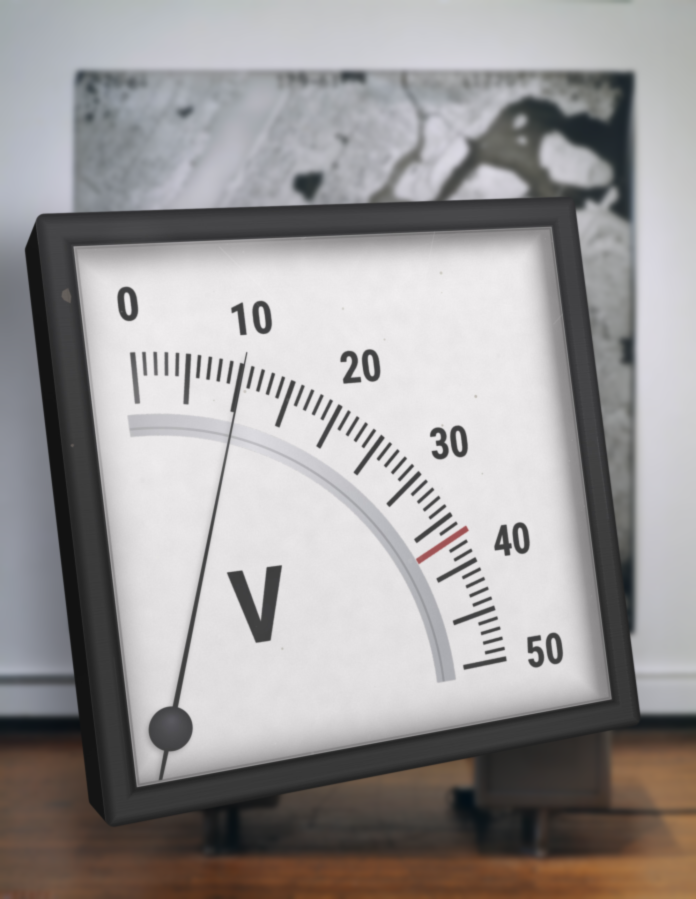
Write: 10 V
